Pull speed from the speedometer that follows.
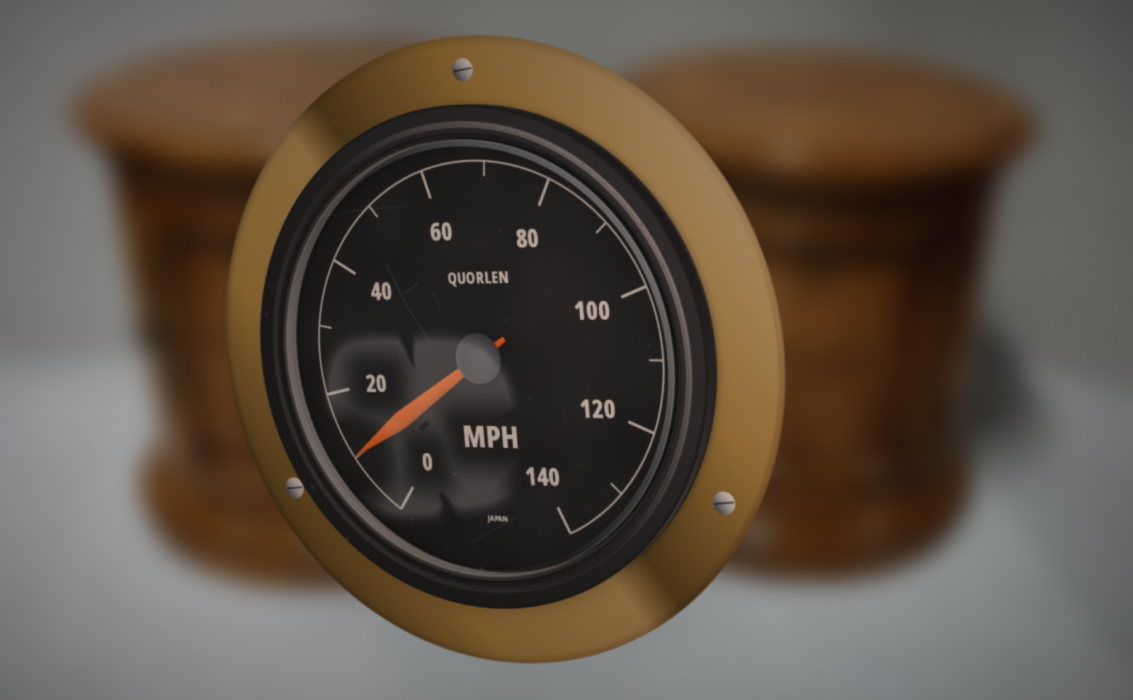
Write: 10 mph
